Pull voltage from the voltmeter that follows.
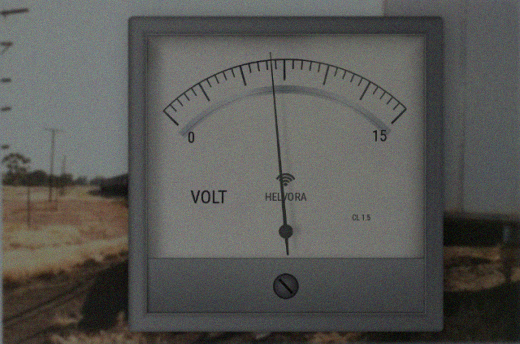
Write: 6.75 V
